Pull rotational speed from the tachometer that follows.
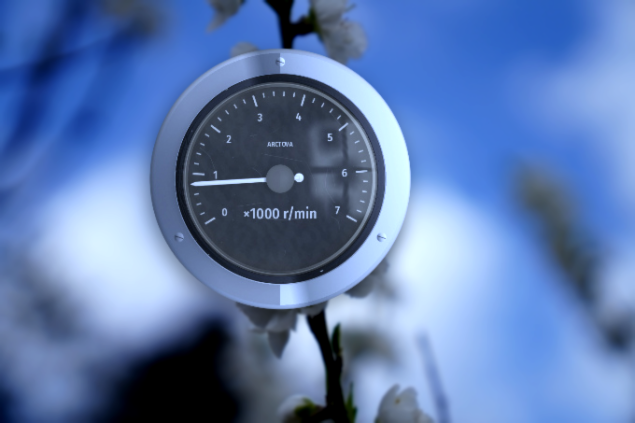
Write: 800 rpm
